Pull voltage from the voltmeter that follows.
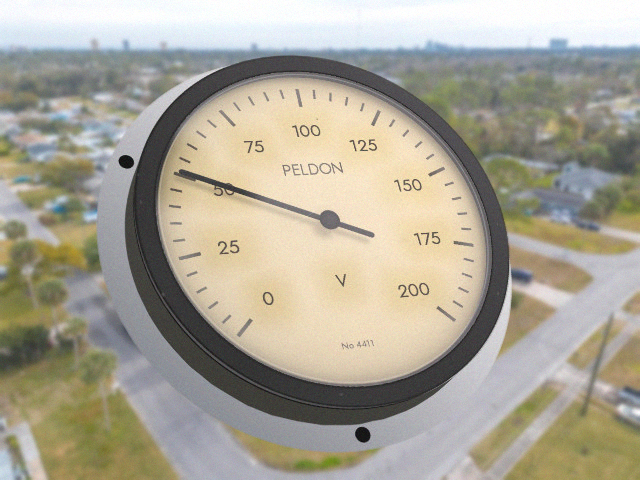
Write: 50 V
